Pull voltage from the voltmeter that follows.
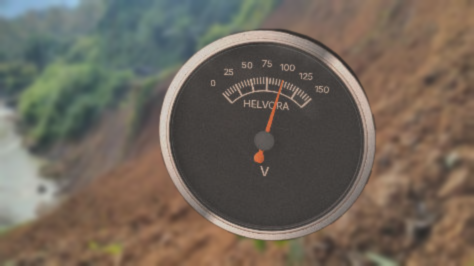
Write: 100 V
